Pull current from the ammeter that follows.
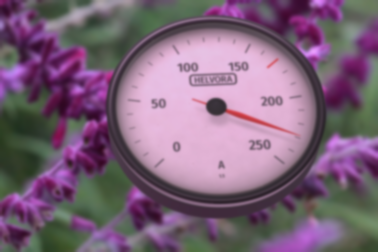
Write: 230 A
